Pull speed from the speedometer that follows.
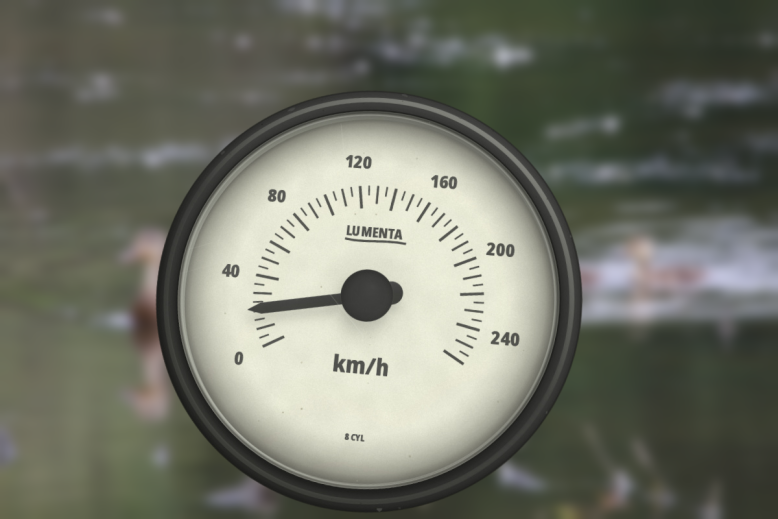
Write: 20 km/h
